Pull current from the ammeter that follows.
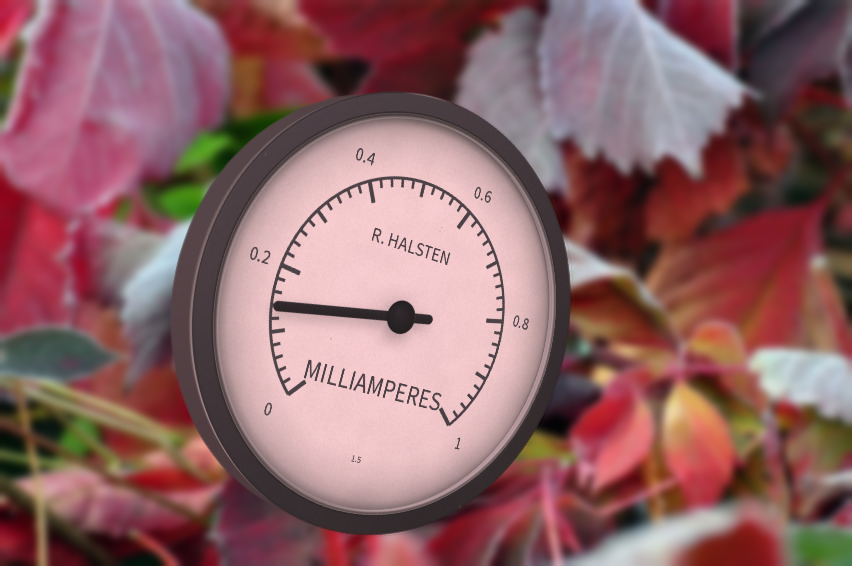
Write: 0.14 mA
